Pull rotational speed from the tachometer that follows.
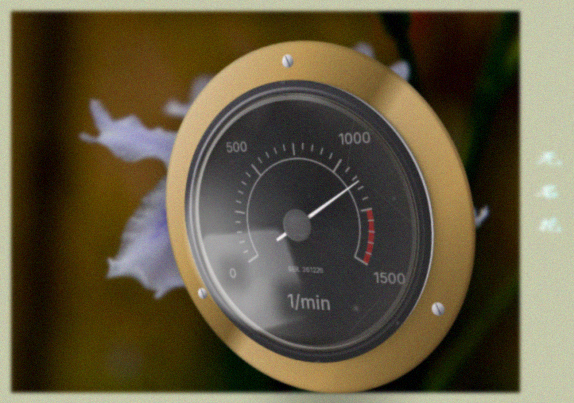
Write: 1125 rpm
